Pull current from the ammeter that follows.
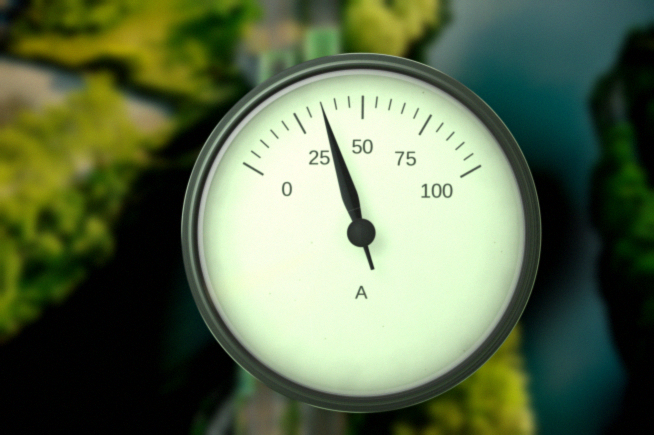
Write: 35 A
